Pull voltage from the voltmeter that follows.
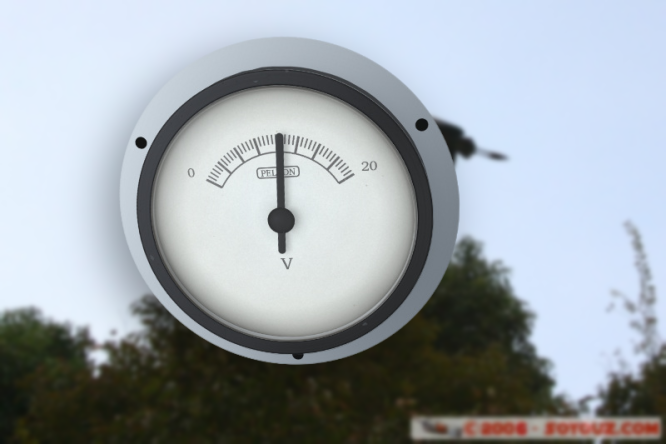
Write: 10.5 V
